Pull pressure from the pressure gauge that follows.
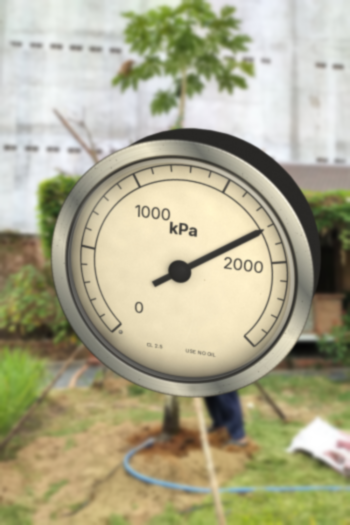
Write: 1800 kPa
